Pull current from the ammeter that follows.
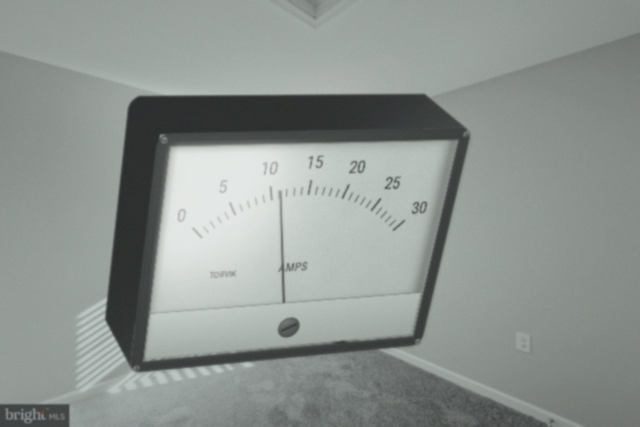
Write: 11 A
